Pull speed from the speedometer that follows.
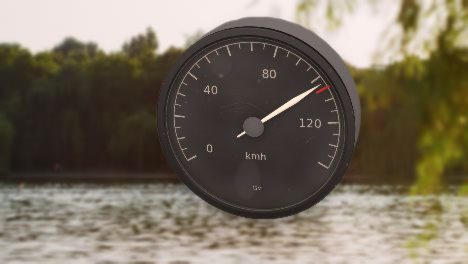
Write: 102.5 km/h
